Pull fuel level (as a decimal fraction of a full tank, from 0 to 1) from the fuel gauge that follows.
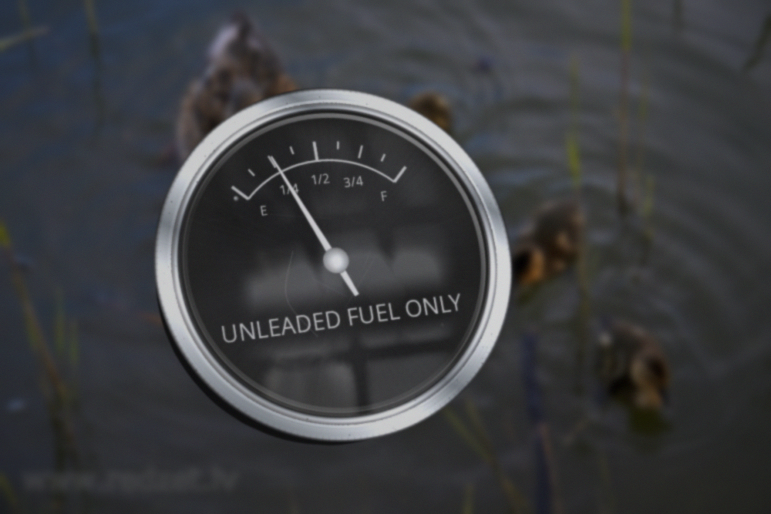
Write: 0.25
